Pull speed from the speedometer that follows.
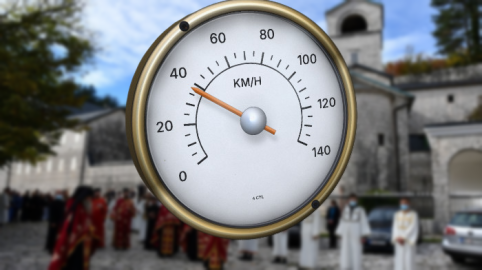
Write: 37.5 km/h
